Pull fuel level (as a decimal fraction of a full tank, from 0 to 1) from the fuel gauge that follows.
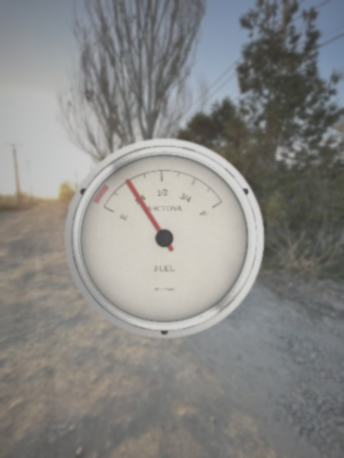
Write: 0.25
